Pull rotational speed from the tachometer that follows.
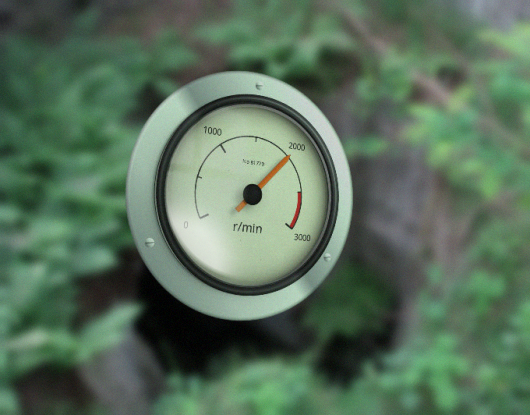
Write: 2000 rpm
